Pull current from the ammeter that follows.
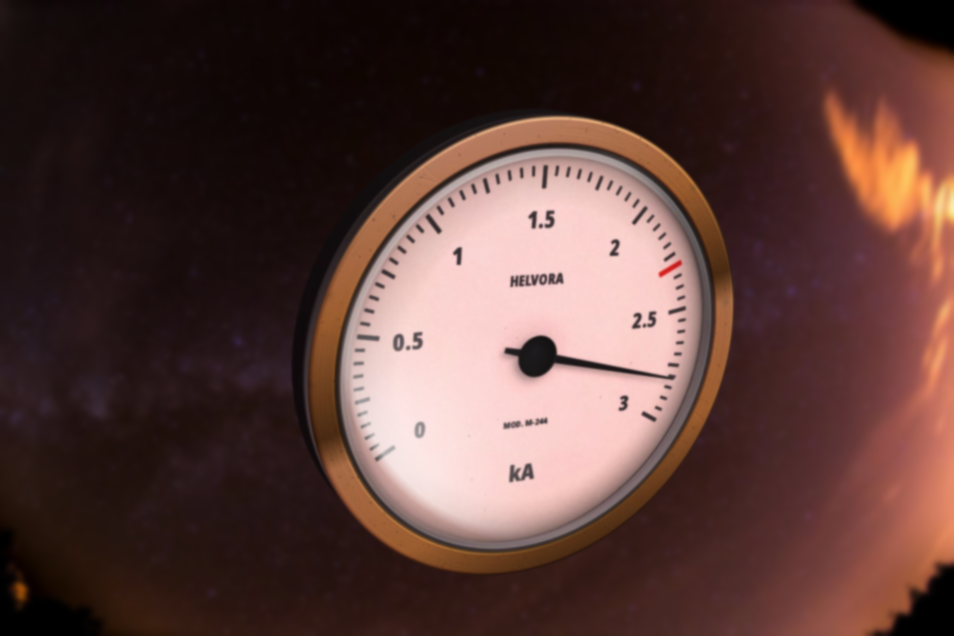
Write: 2.8 kA
